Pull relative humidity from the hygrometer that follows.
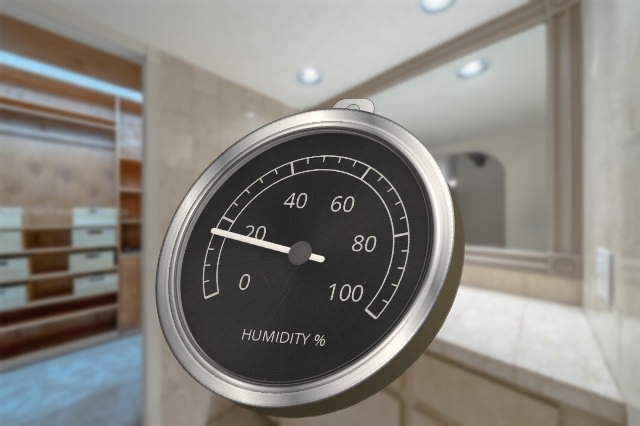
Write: 16 %
